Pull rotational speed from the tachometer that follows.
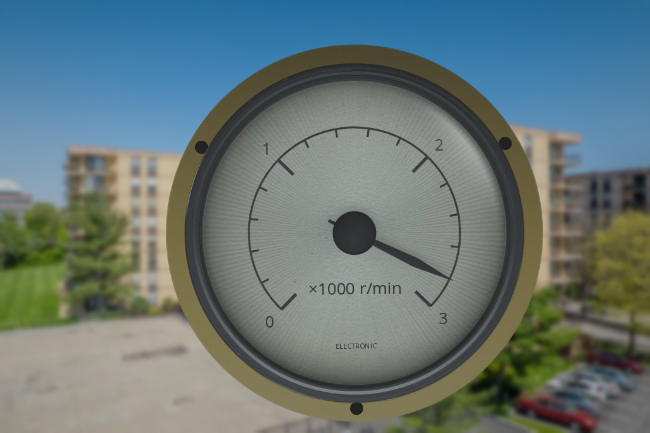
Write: 2800 rpm
